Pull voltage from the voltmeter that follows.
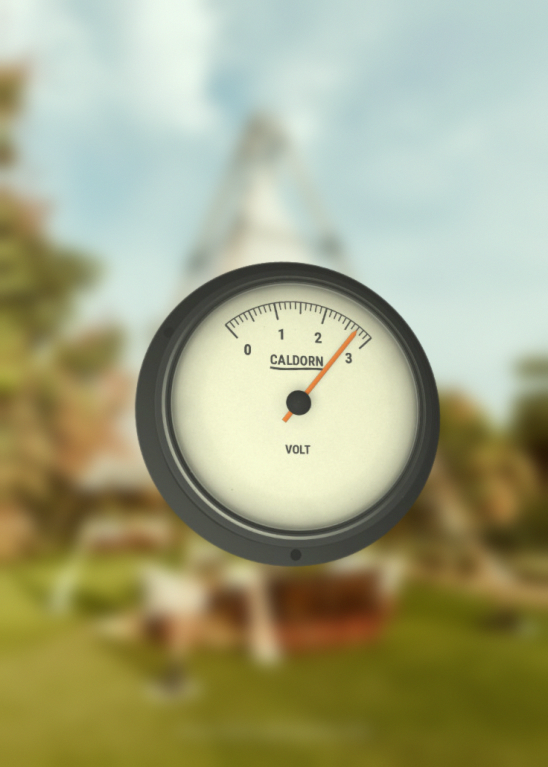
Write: 2.7 V
